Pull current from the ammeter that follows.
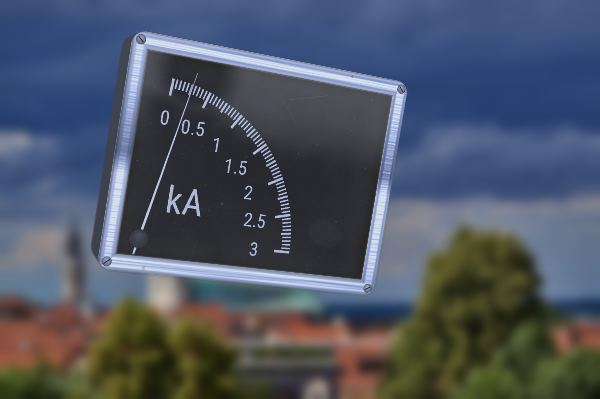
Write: 0.25 kA
